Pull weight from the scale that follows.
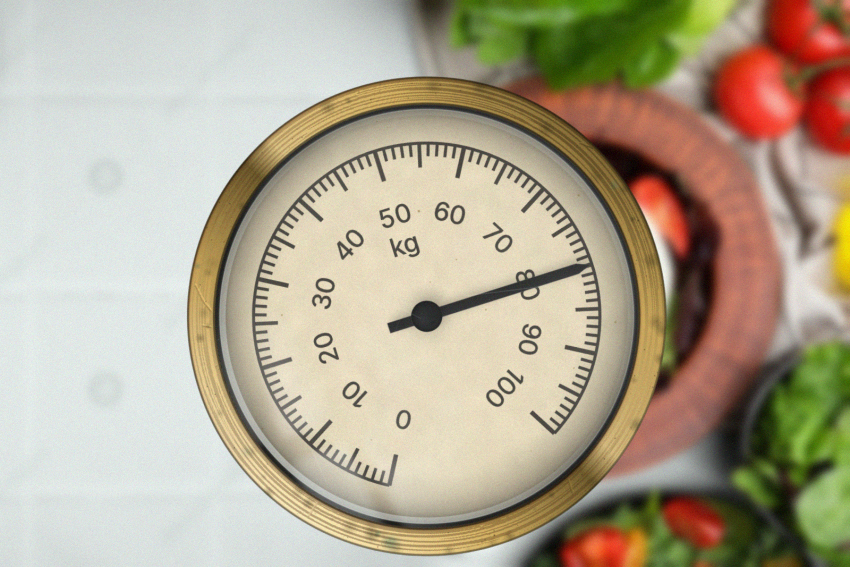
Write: 80 kg
